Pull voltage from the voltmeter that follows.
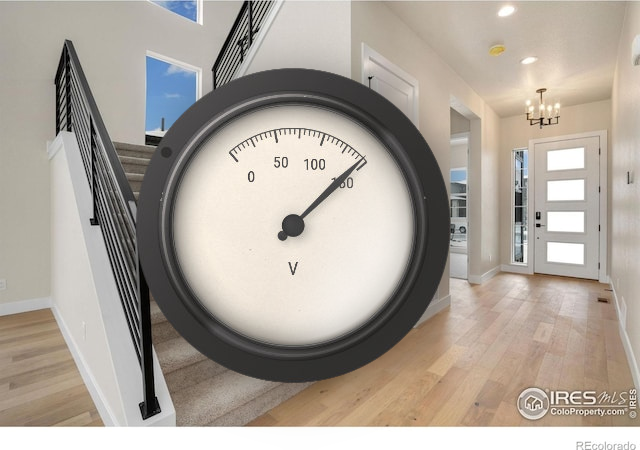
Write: 145 V
